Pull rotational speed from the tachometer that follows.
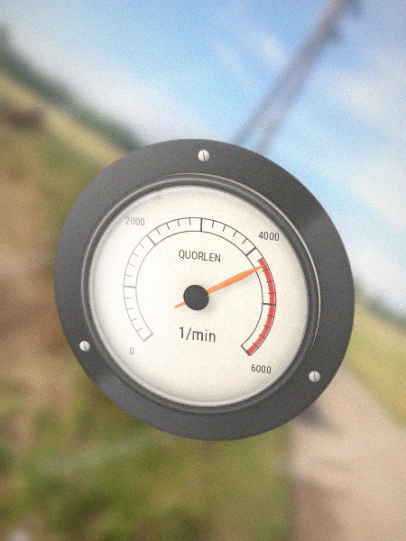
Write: 4300 rpm
